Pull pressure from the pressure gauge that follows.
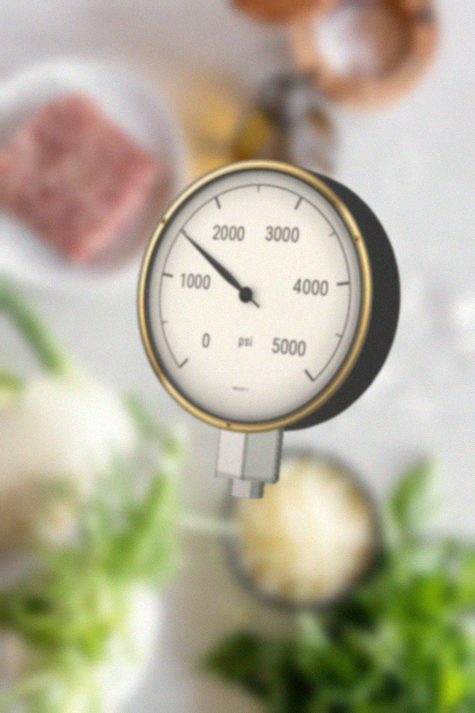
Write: 1500 psi
